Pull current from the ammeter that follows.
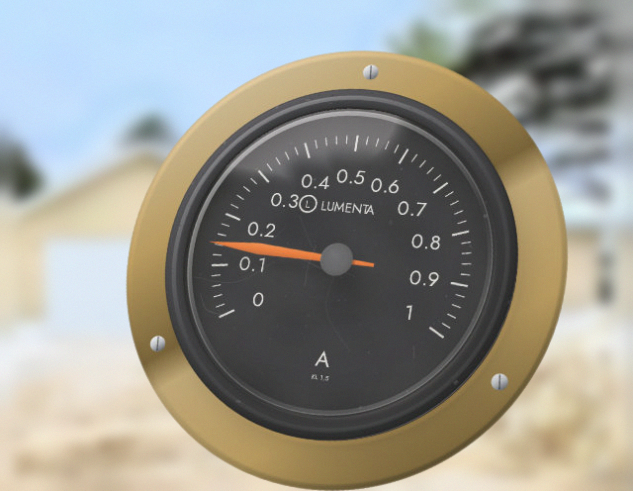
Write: 0.14 A
